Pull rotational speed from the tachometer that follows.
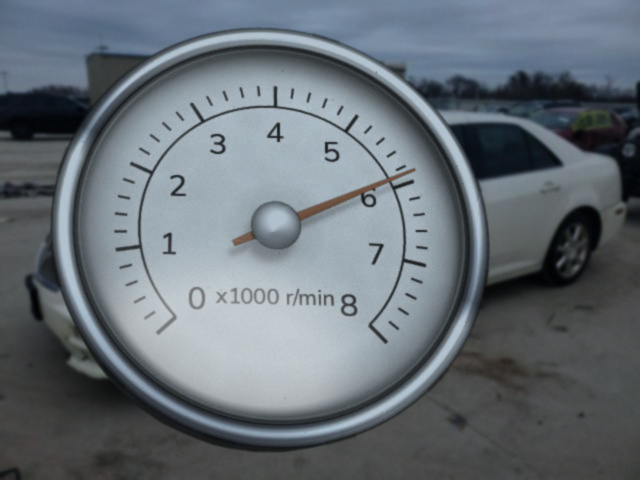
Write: 5900 rpm
